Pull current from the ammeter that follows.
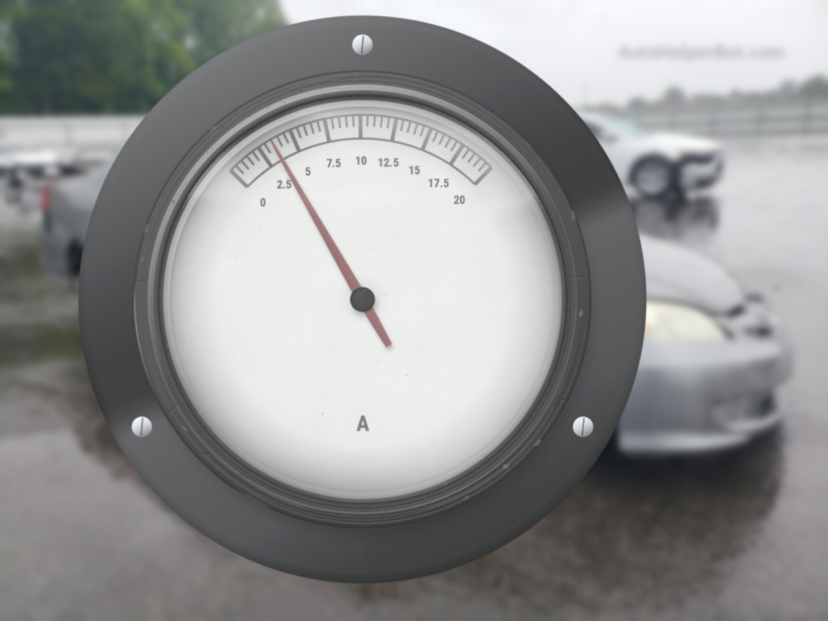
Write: 3.5 A
